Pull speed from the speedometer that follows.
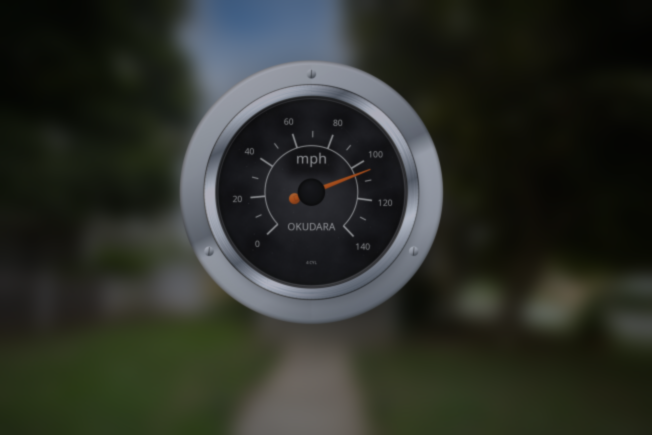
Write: 105 mph
